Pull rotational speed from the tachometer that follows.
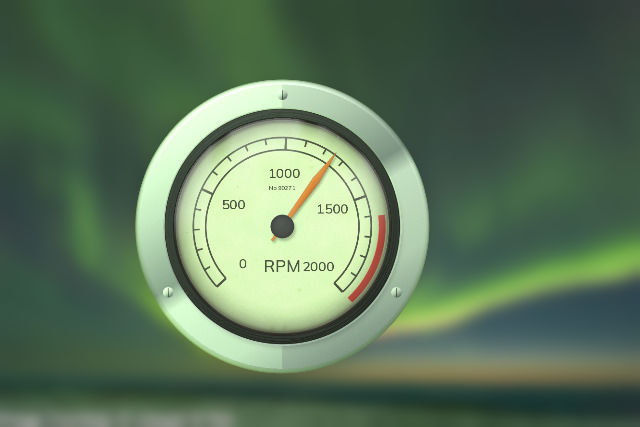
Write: 1250 rpm
